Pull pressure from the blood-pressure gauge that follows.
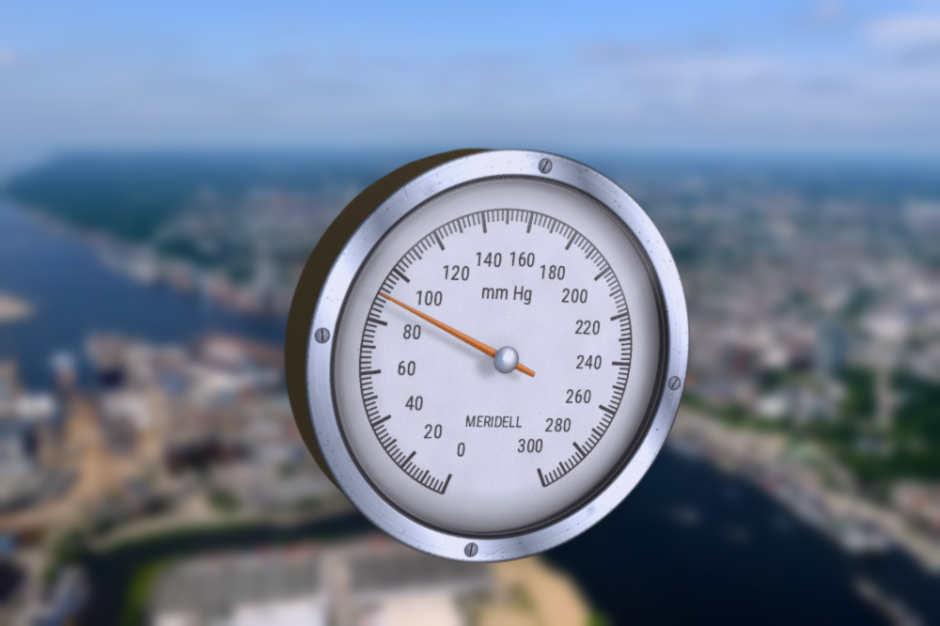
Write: 90 mmHg
